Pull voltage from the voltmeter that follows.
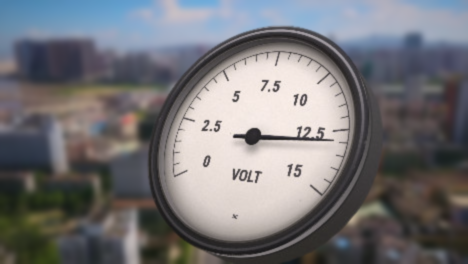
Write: 13 V
